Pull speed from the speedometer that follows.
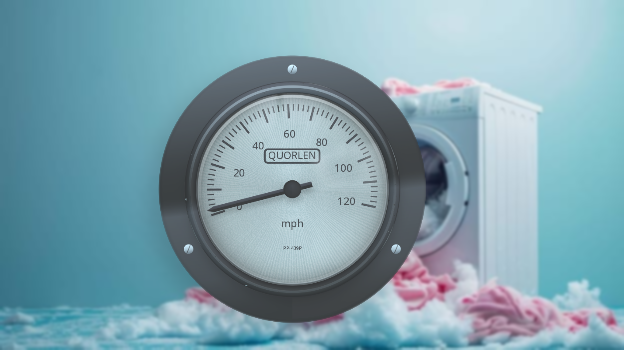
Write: 2 mph
